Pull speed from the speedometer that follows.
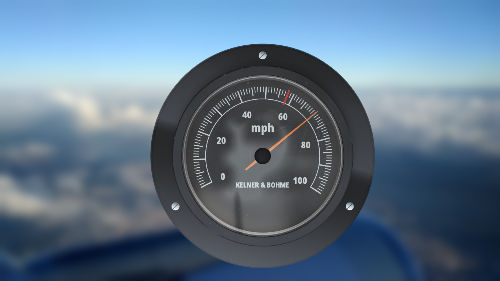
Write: 70 mph
